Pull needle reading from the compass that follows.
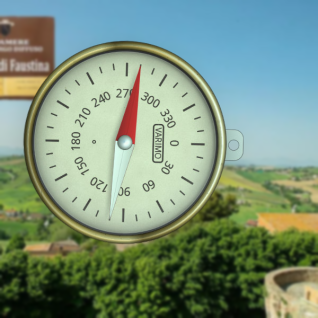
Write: 280 °
